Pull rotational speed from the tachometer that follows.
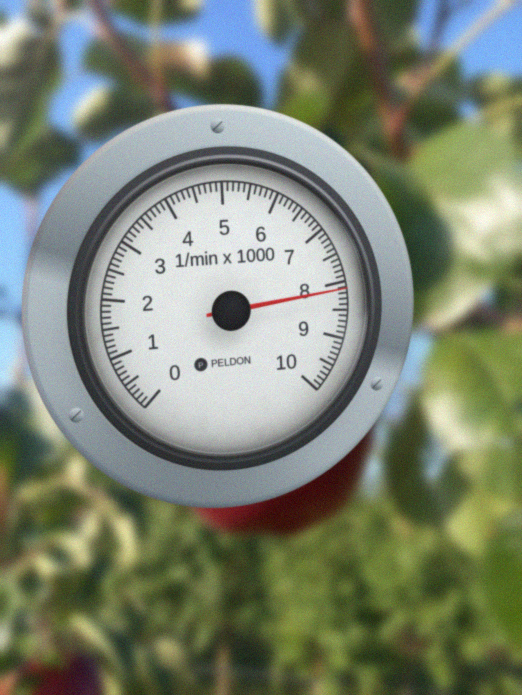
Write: 8100 rpm
